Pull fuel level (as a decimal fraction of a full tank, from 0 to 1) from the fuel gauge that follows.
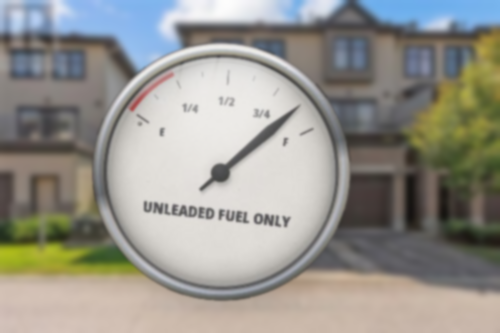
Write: 0.875
